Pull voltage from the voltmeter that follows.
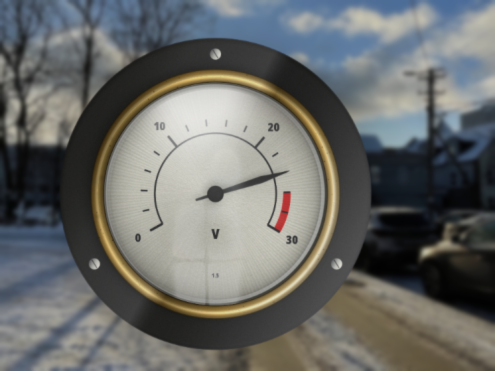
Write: 24 V
